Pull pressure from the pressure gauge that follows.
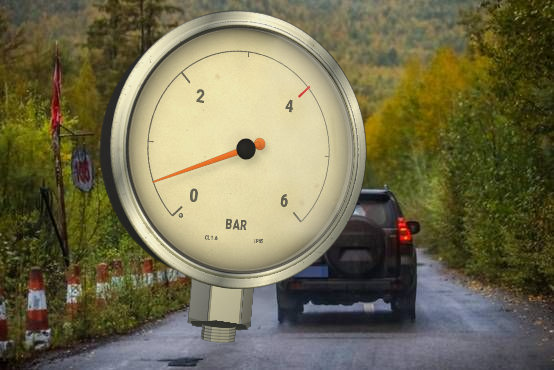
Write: 0.5 bar
